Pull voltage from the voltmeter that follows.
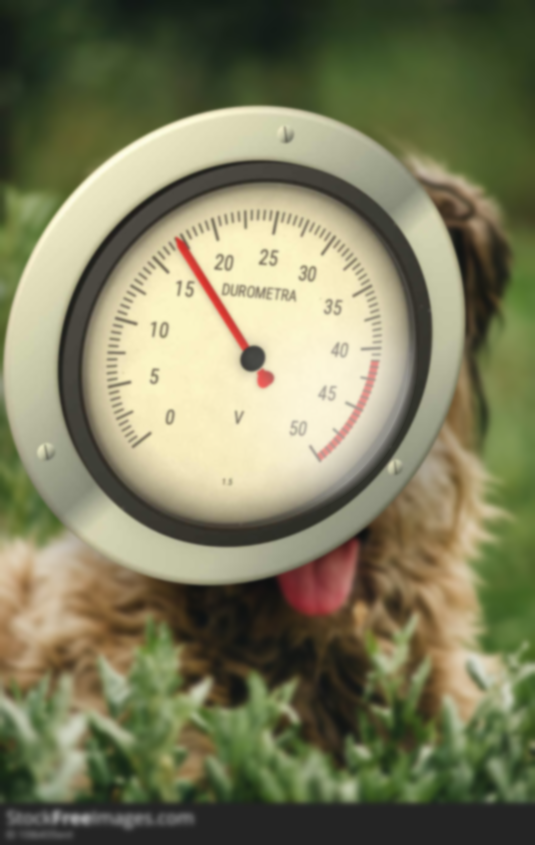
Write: 17 V
